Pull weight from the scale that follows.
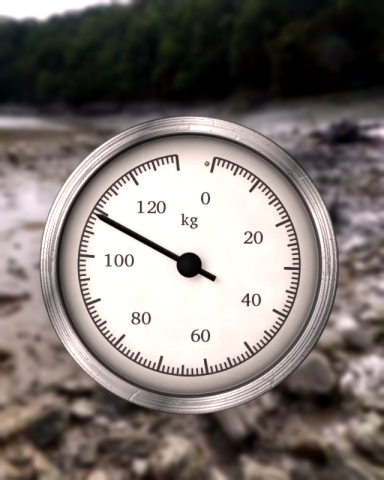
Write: 109 kg
